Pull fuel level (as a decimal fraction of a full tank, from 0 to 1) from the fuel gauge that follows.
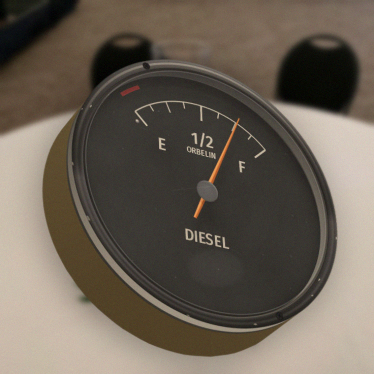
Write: 0.75
